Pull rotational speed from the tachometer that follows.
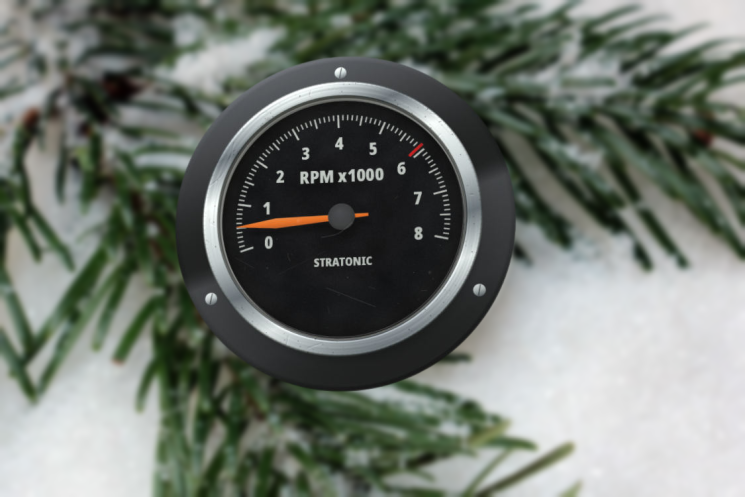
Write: 500 rpm
